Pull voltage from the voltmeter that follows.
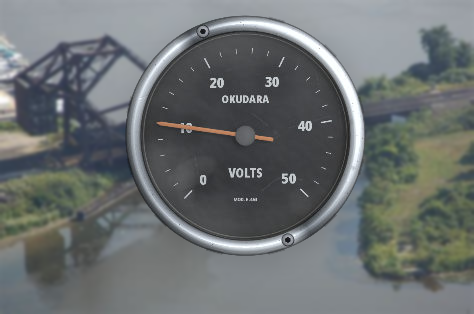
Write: 10 V
